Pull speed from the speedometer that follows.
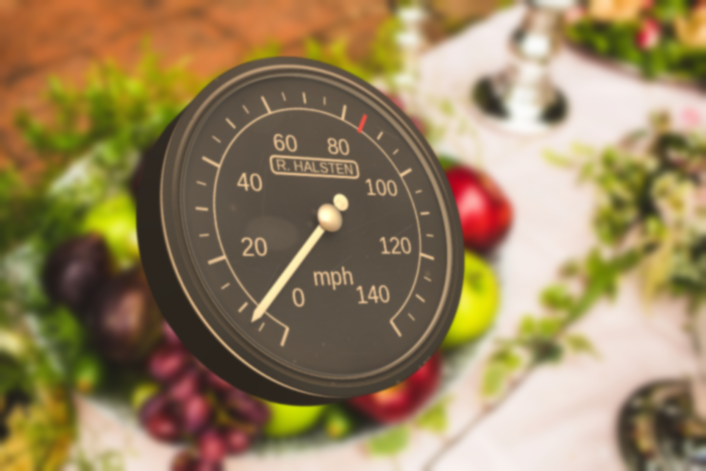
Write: 7.5 mph
